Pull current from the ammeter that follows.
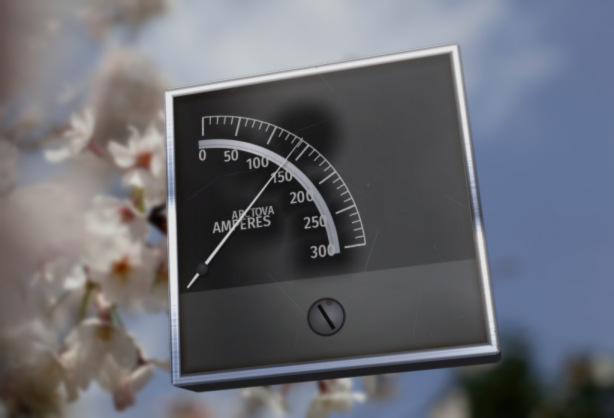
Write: 140 A
